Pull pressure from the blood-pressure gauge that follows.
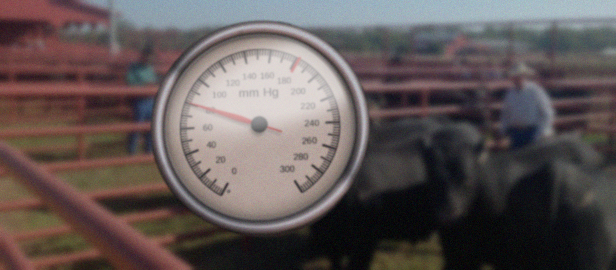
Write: 80 mmHg
